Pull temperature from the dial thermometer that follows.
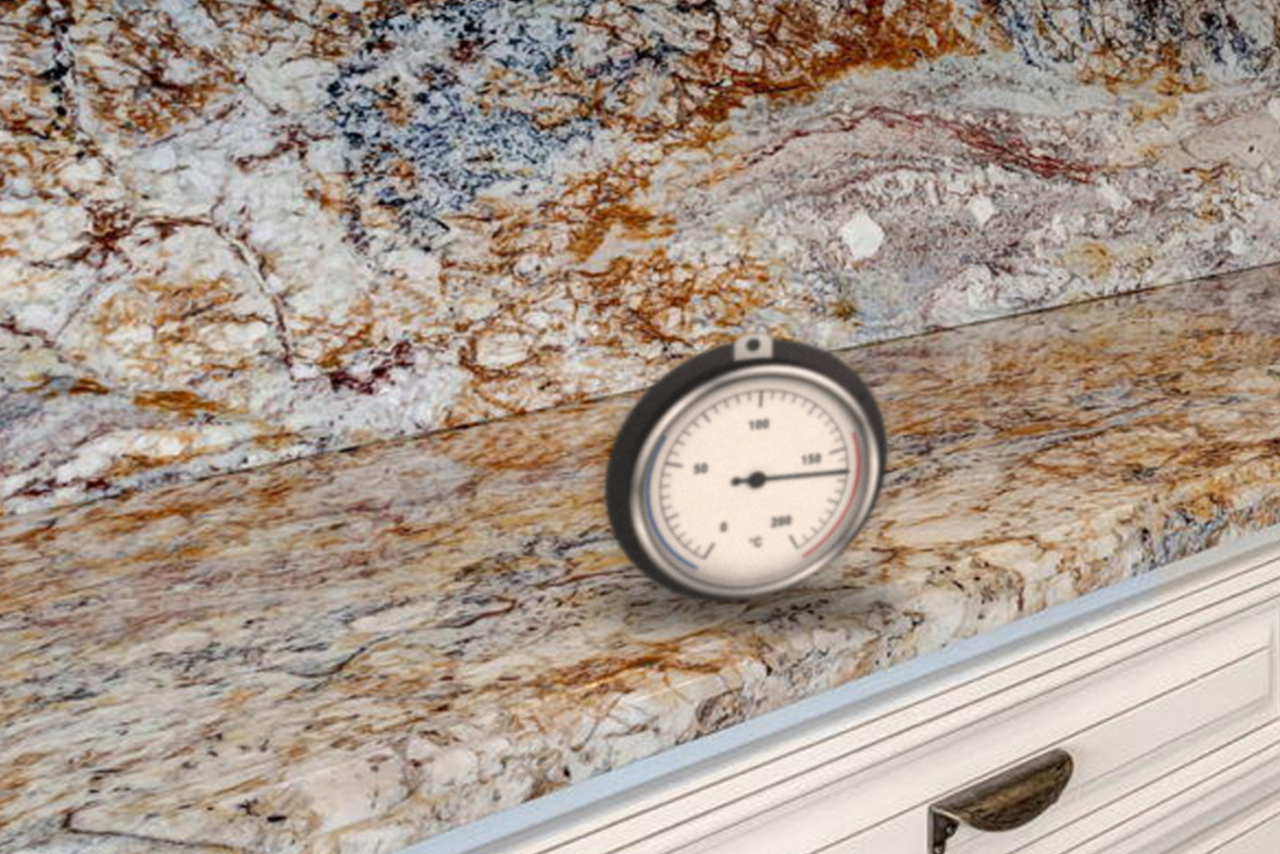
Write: 160 °C
